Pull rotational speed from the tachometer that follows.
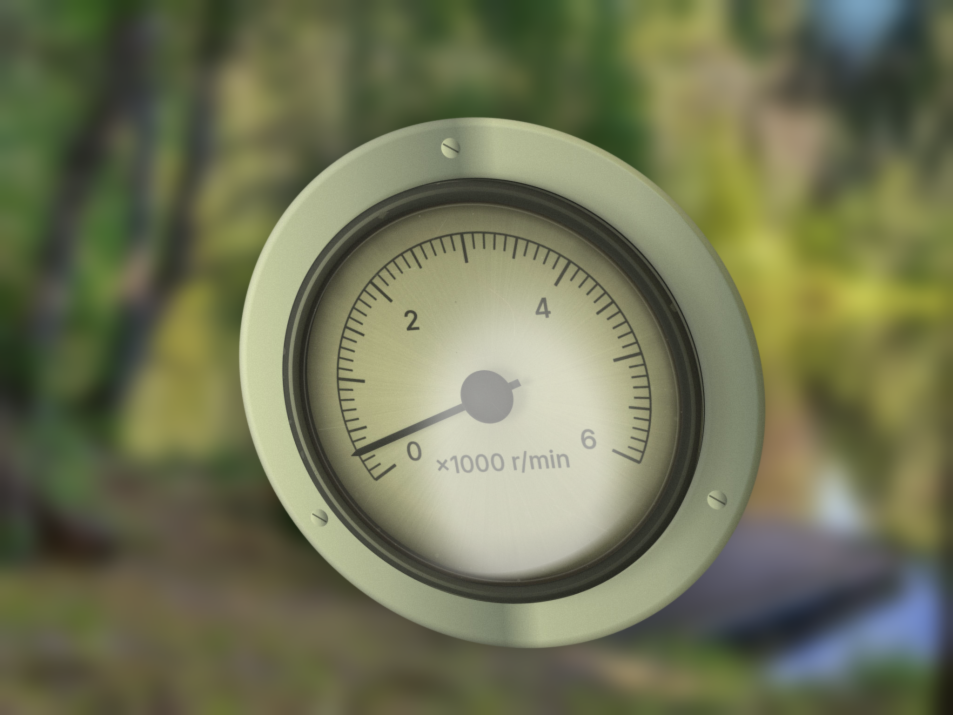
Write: 300 rpm
